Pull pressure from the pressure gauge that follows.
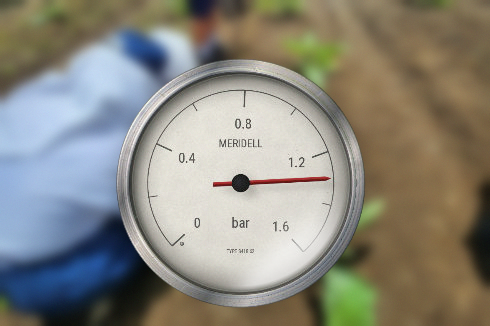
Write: 1.3 bar
